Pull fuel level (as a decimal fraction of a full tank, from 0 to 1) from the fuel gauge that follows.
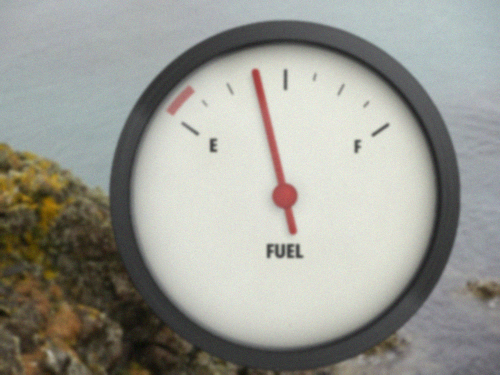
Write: 0.375
